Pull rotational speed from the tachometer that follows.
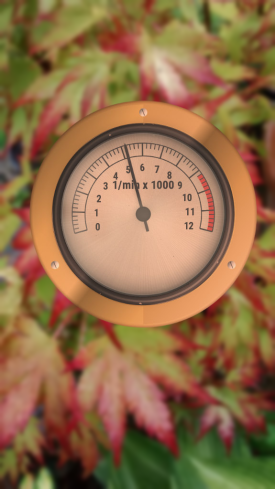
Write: 5200 rpm
